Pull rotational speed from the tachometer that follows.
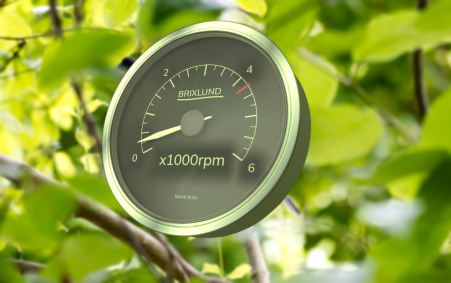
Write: 250 rpm
